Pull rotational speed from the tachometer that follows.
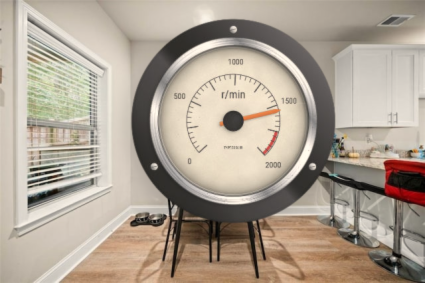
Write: 1550 rpm
